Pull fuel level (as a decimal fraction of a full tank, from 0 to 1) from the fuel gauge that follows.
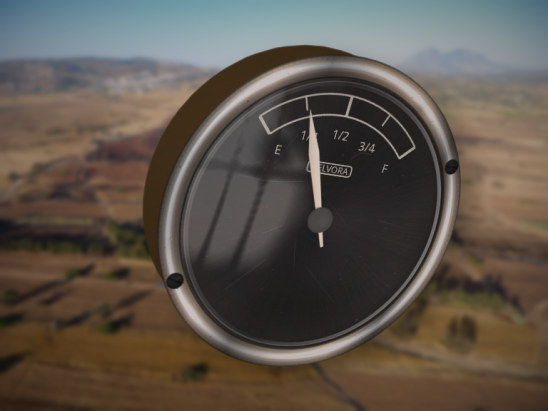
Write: 0.25
